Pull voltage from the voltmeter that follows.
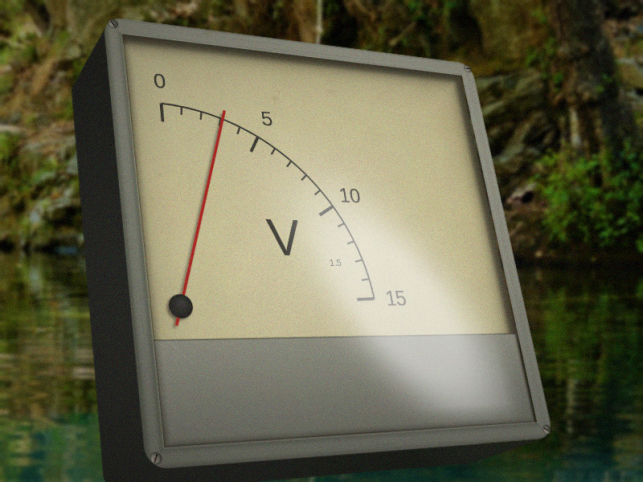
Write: 3 V
